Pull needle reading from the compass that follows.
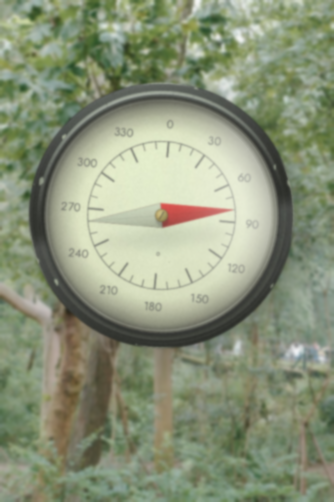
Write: 80 °
